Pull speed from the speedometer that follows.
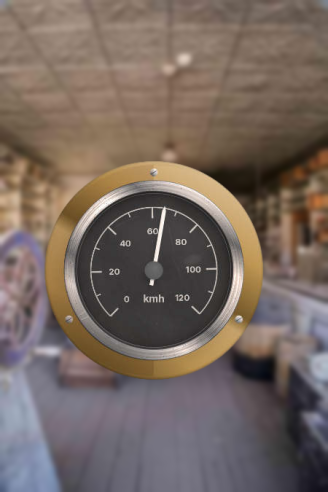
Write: 65 km/h
